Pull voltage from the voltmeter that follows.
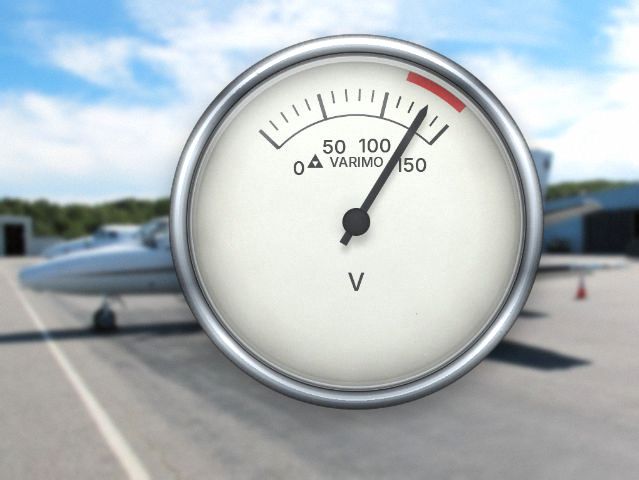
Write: 130 V
